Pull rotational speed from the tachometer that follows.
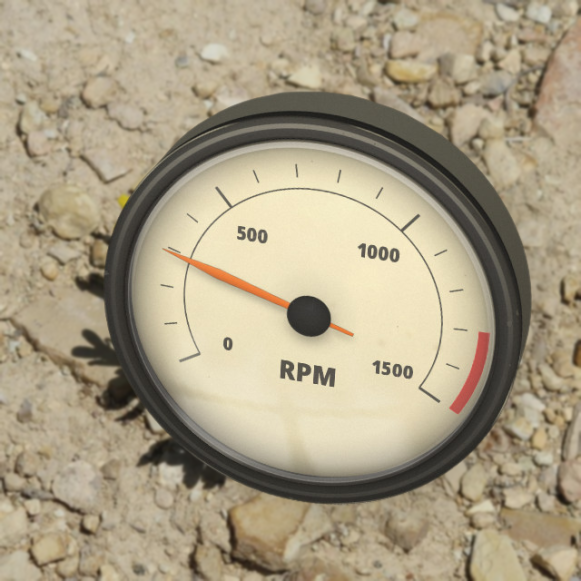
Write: 300 rpm
